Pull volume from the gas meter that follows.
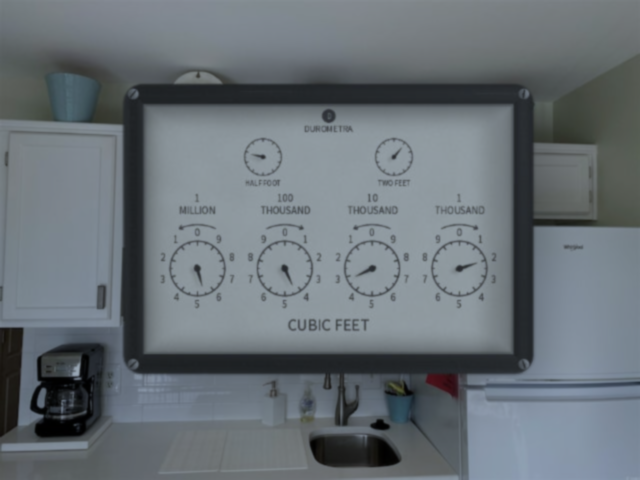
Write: 543200 ft³
